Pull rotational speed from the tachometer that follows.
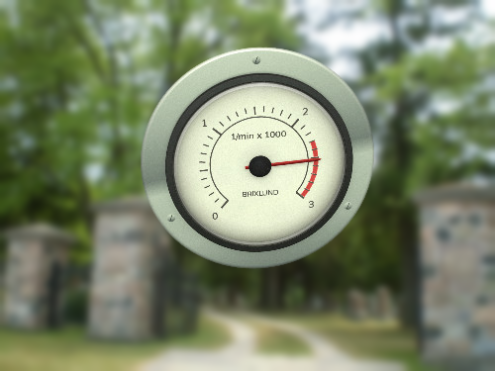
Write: 2500 rpm
